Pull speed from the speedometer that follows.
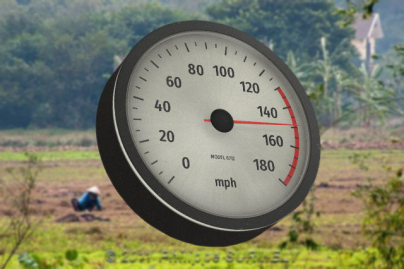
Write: 150 mph
